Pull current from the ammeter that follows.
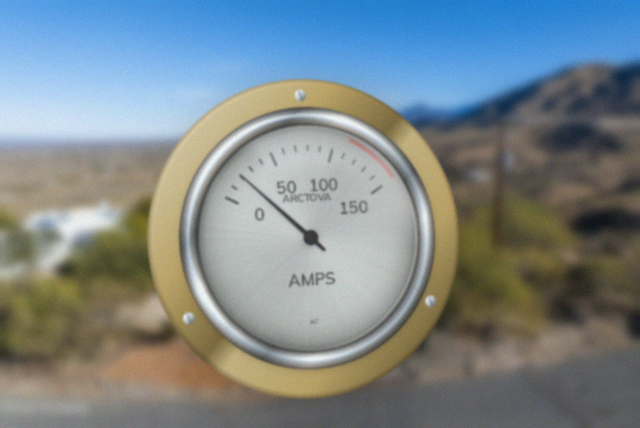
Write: 20 A
